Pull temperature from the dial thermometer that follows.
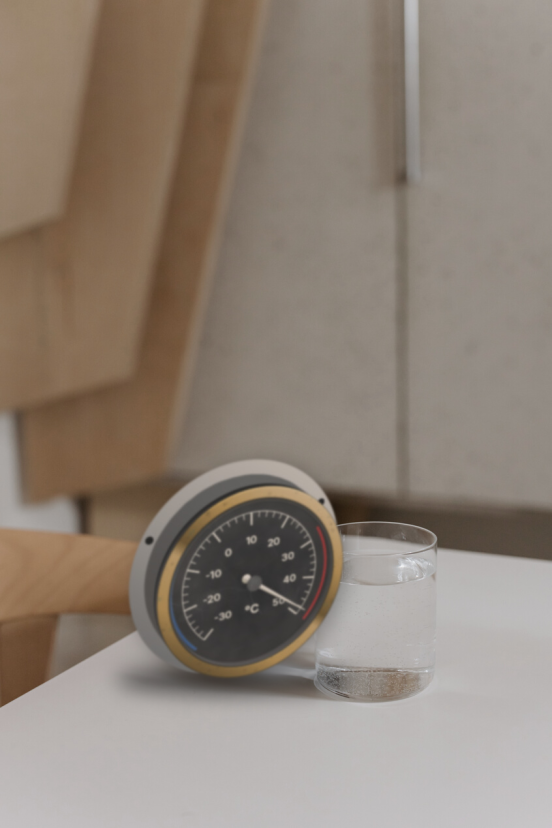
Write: 48 °C
